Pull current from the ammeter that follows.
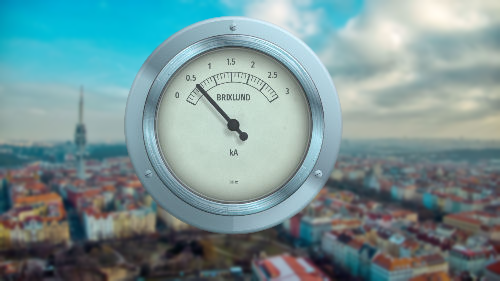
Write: 0.5 kA
